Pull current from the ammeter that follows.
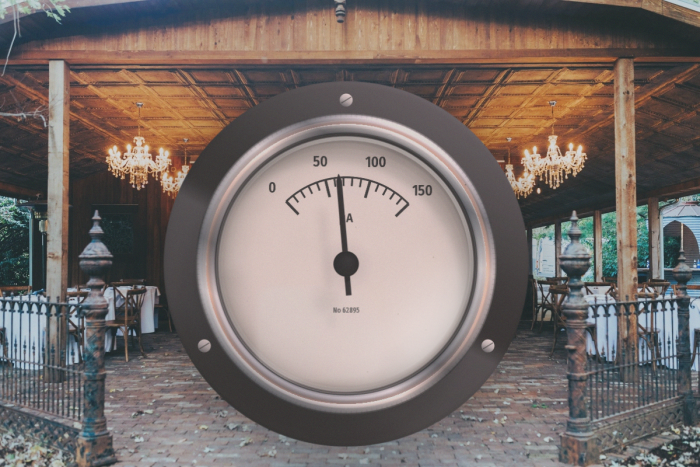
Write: 65 µA
